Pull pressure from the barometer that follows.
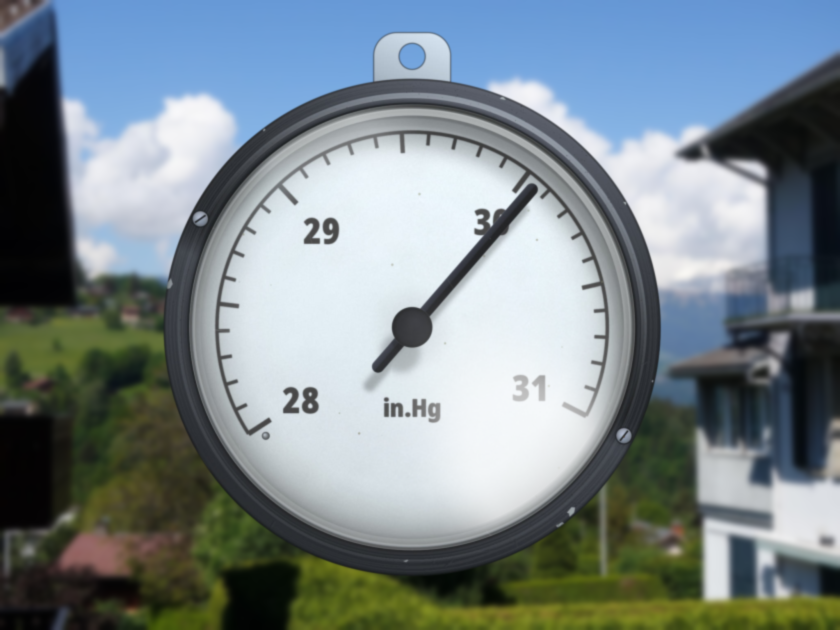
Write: 30.05 inHg
